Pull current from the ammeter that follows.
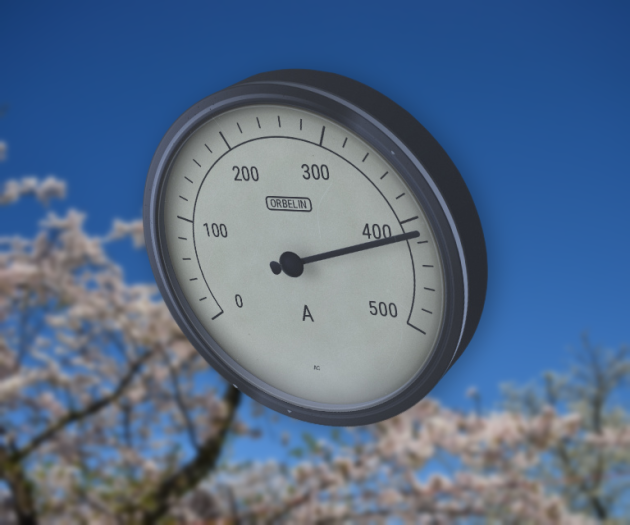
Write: 410 A
